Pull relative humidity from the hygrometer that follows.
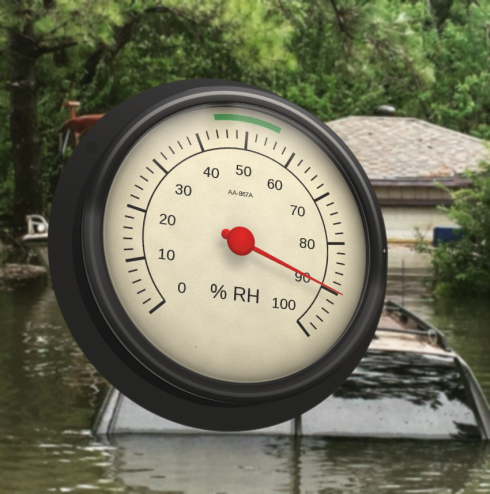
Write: 90 %
